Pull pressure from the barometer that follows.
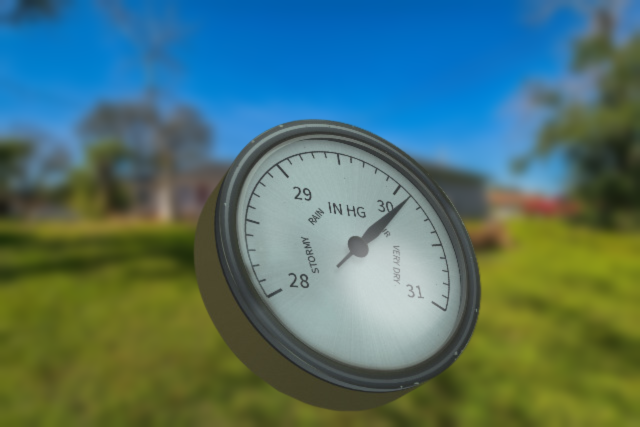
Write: 30.1 inHg
